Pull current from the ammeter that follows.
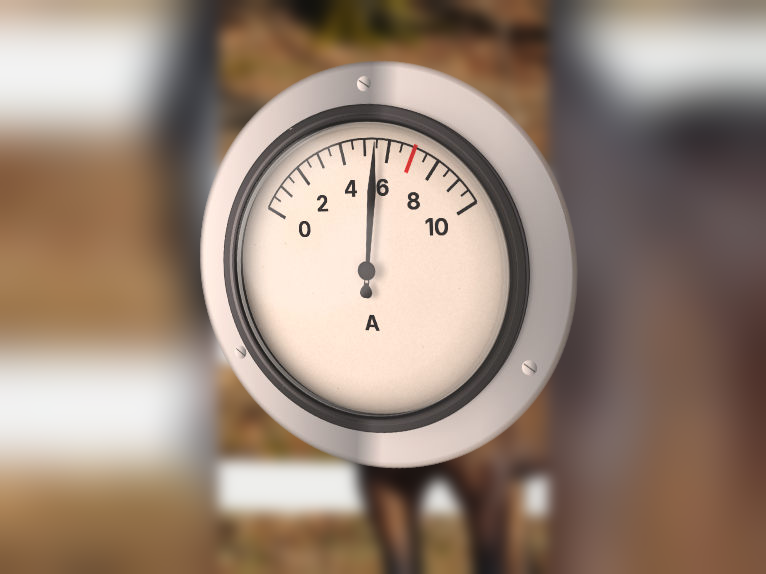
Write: 5.5 A
